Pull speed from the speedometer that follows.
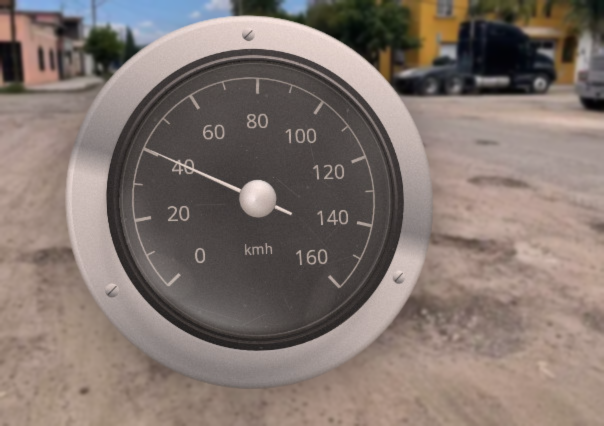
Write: 40 km/h
